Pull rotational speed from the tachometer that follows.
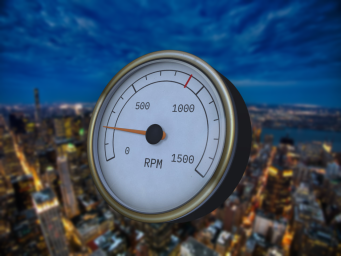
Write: 200 rpm
